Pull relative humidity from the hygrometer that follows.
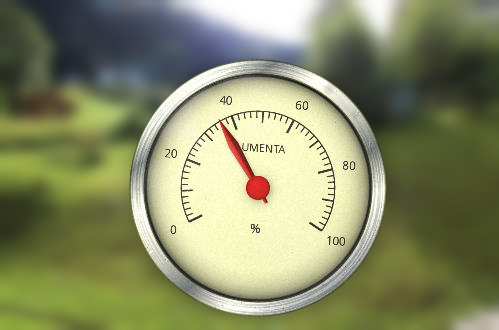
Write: 36 %
